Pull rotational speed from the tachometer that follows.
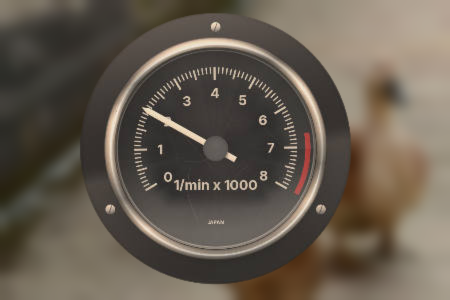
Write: 2000 rpm
